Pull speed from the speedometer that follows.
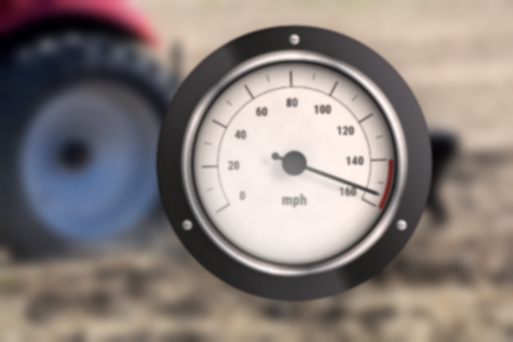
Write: 155 mph
